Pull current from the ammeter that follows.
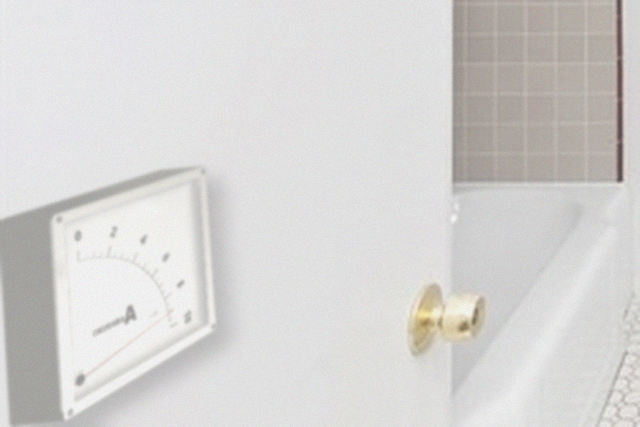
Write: 9 A
